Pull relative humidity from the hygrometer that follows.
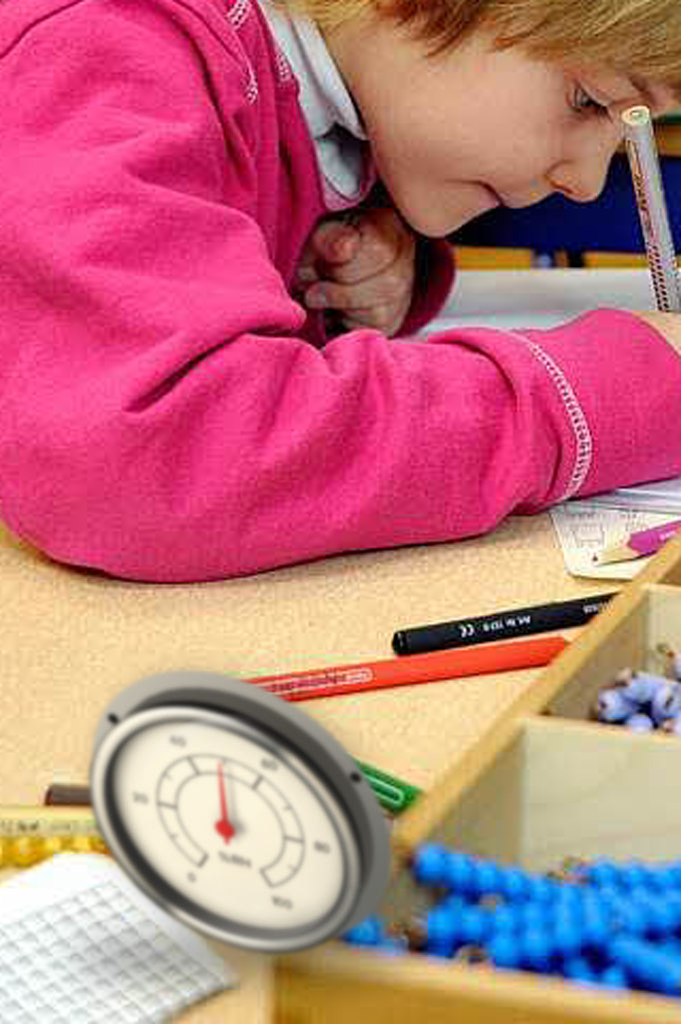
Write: 50 %
